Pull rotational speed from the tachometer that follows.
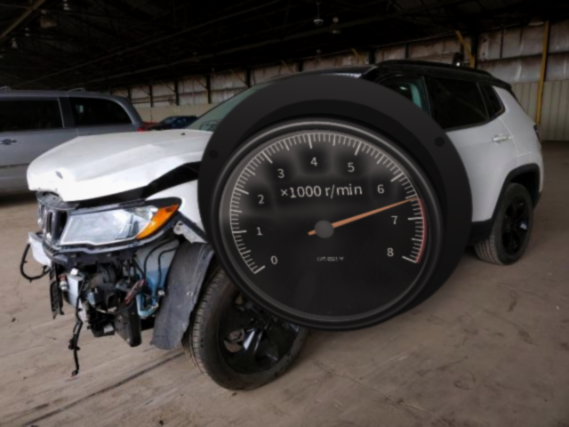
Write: 6500 rpm
